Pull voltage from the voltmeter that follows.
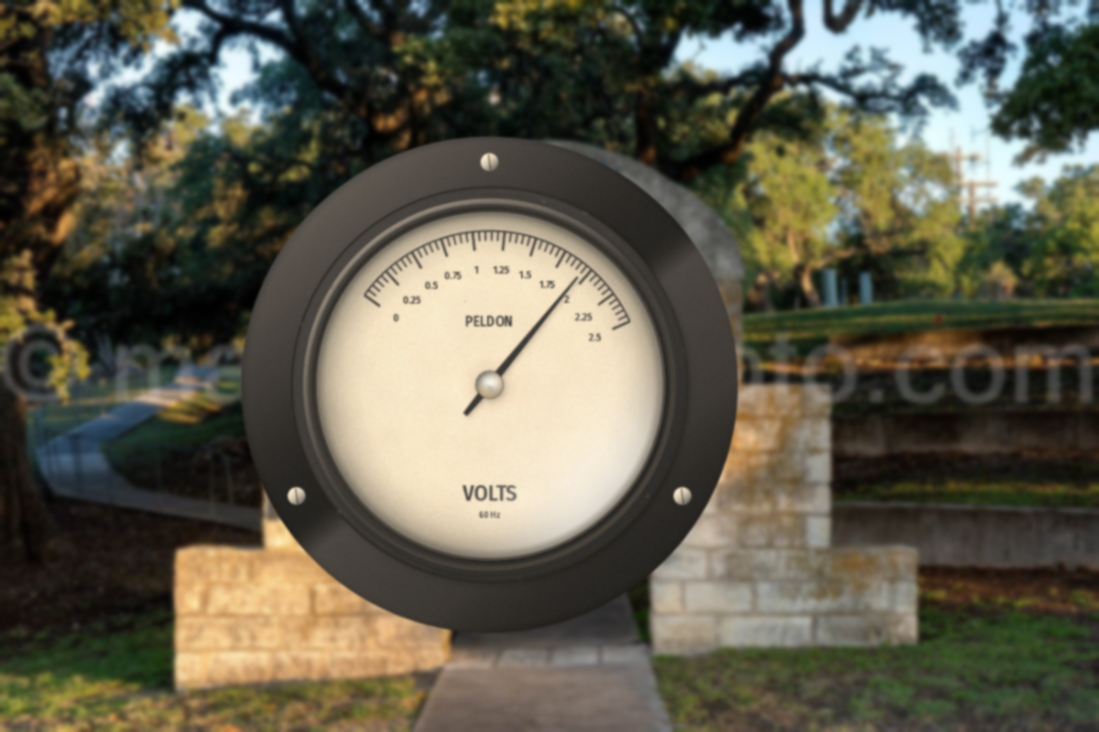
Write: 1.95 V
